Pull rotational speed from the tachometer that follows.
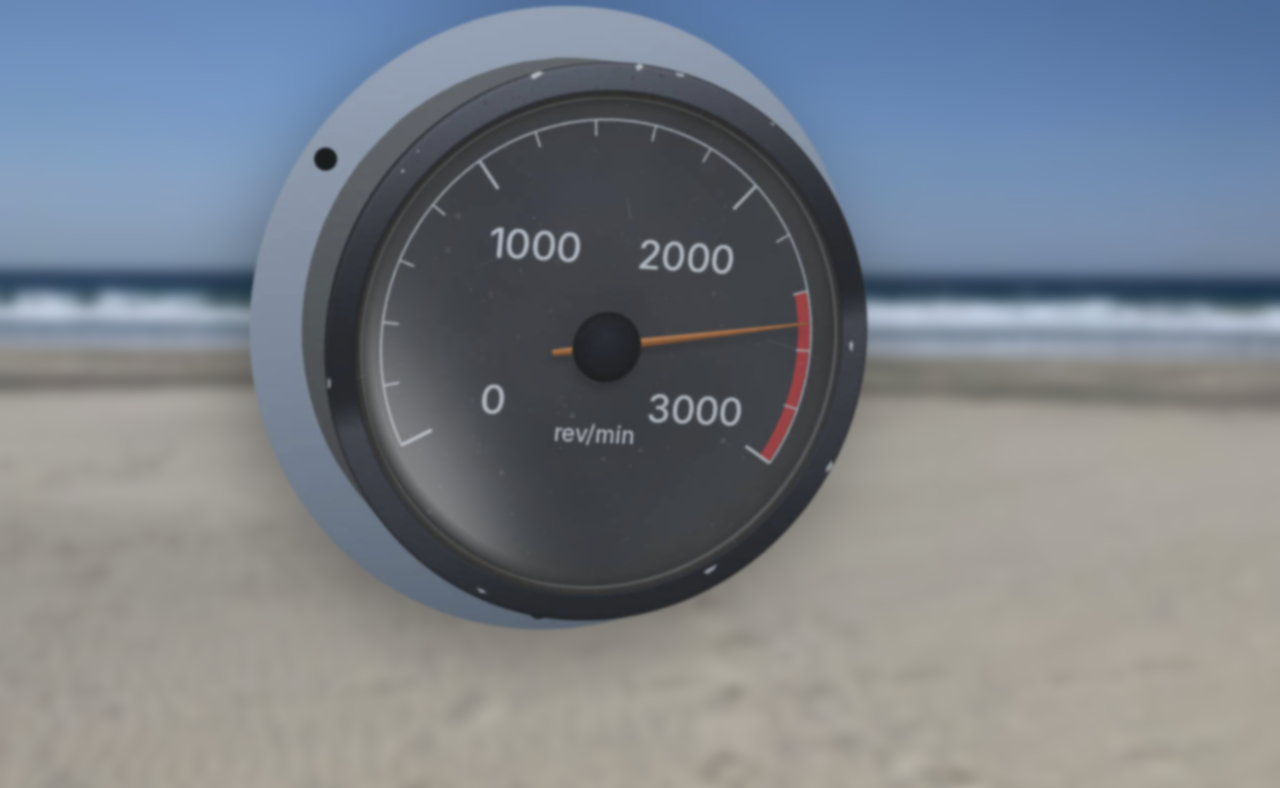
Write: 2500 rpm
